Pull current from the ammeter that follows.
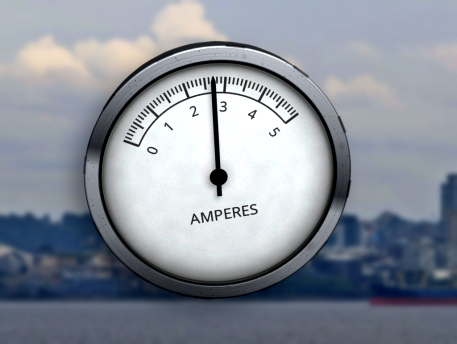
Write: 2.7 A
